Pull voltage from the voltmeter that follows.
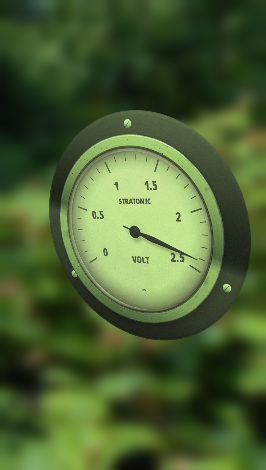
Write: 2.4 V
